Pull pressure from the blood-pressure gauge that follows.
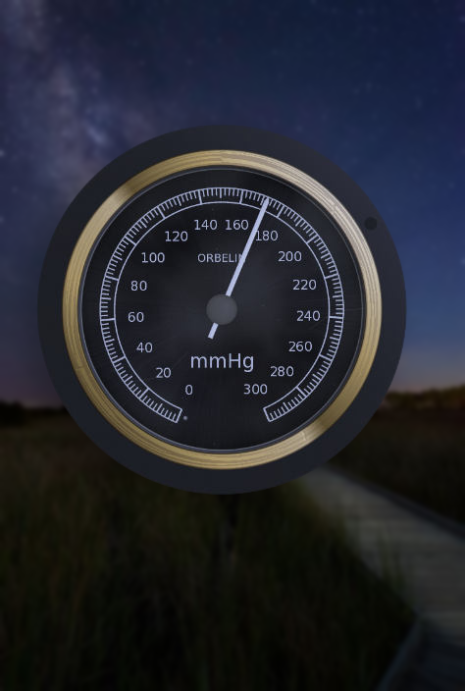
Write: 172 mmHg
